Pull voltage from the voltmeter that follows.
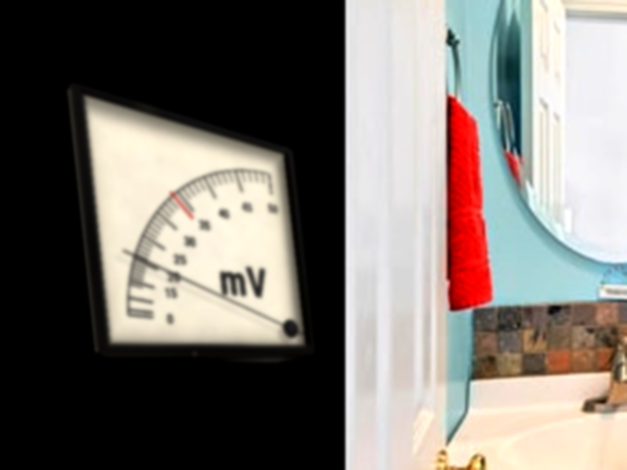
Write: 20 mV
